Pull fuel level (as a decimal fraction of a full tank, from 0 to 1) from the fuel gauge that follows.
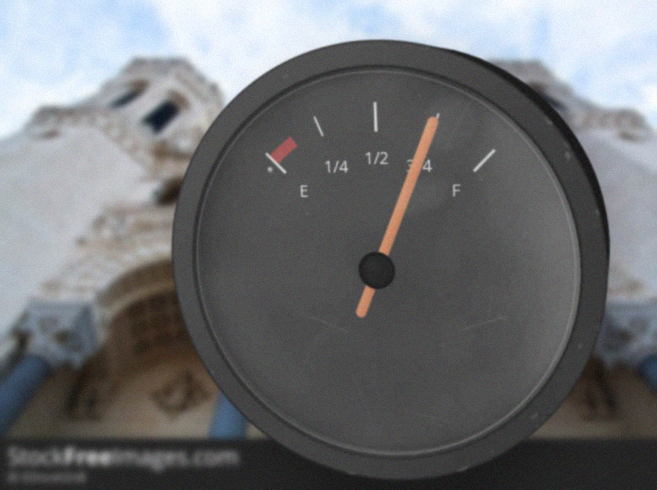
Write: 0.75
